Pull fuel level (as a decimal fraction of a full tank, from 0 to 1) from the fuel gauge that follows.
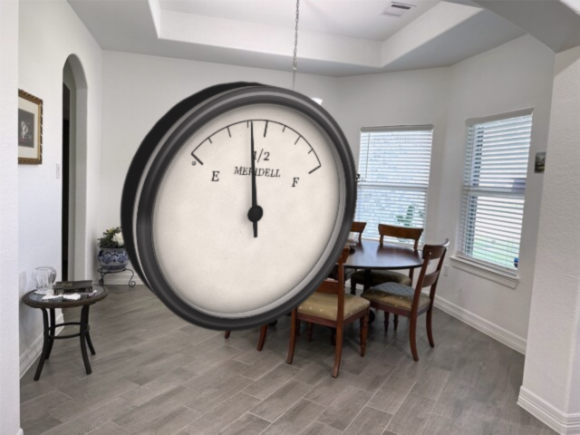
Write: 0.375
